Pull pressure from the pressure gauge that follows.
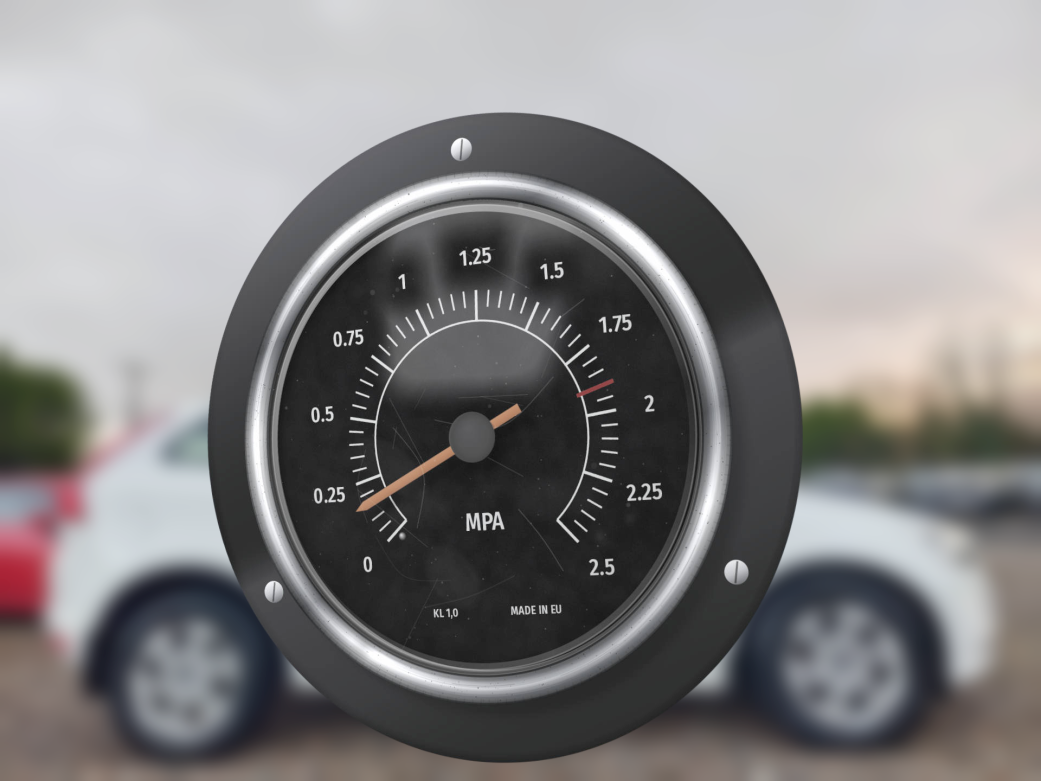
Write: 0.15 MPa
